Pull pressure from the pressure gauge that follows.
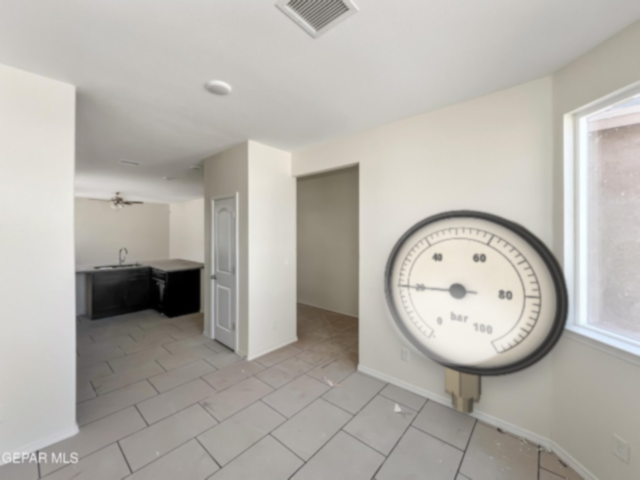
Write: 20 bar
